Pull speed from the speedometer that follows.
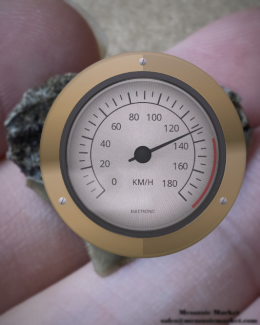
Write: 132.5 km/h
